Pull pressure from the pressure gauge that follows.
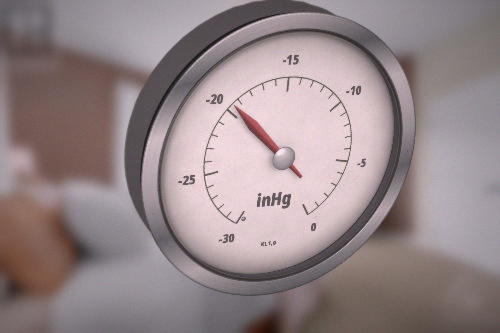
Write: -19.5 inHg
